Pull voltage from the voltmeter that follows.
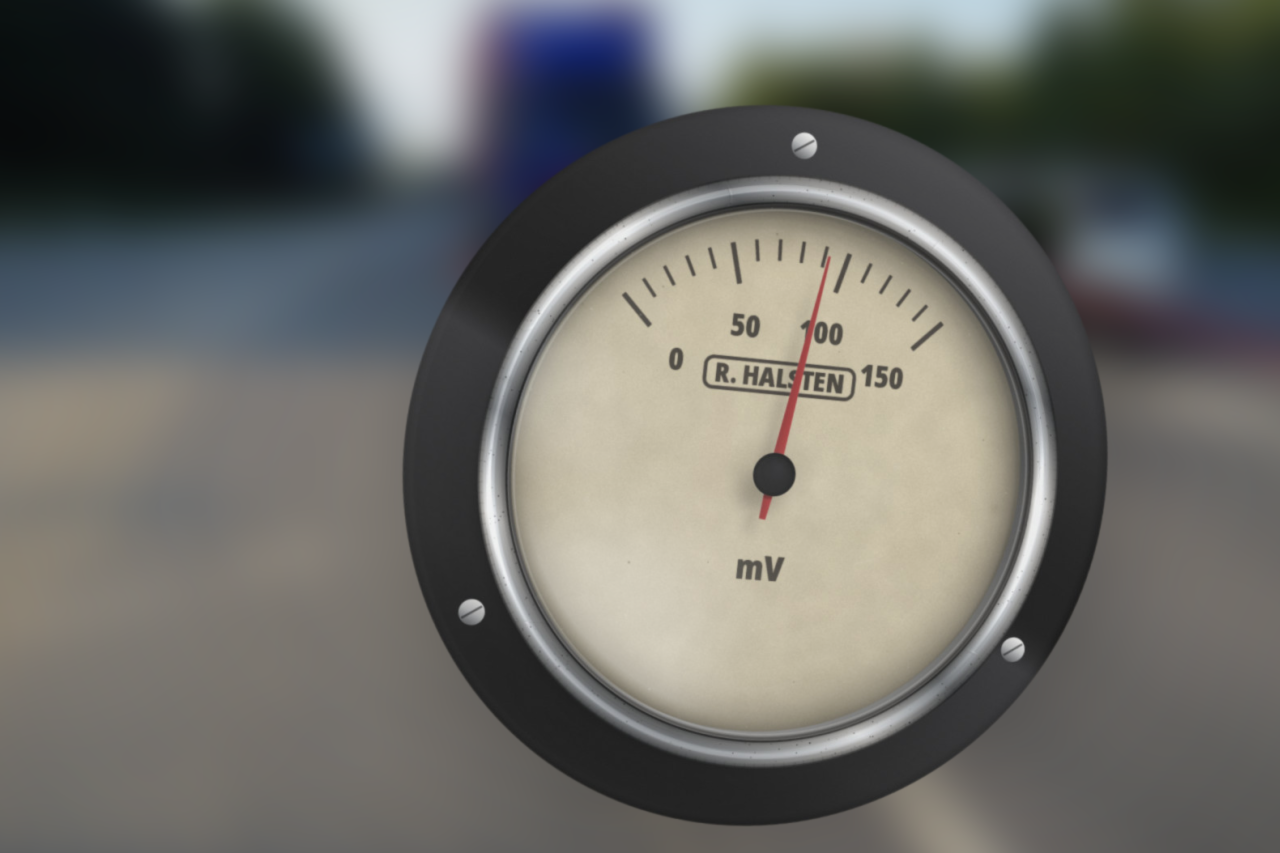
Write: 90 mV
